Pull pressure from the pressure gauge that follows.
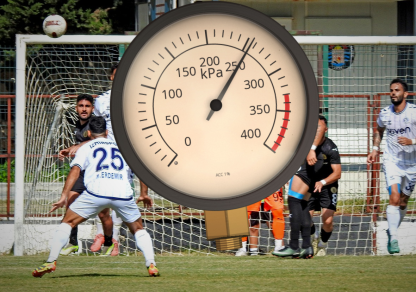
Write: 255 kPa
